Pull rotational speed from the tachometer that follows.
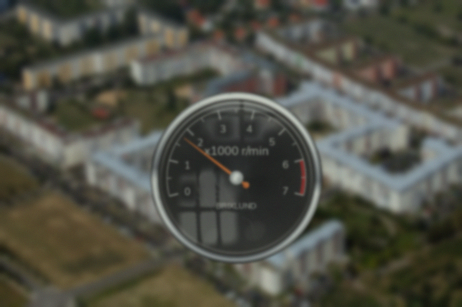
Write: 1750 rpm
